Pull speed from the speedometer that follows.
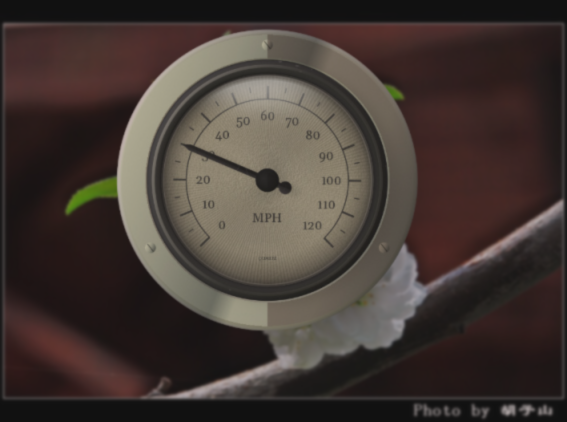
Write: 30 mph
